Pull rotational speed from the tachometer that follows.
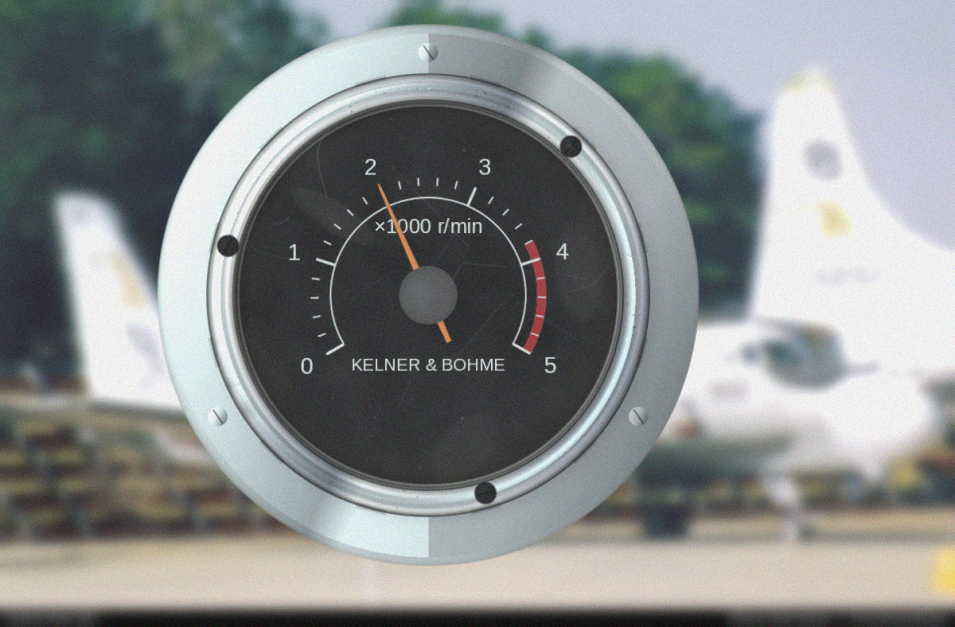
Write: 2000 rpm
